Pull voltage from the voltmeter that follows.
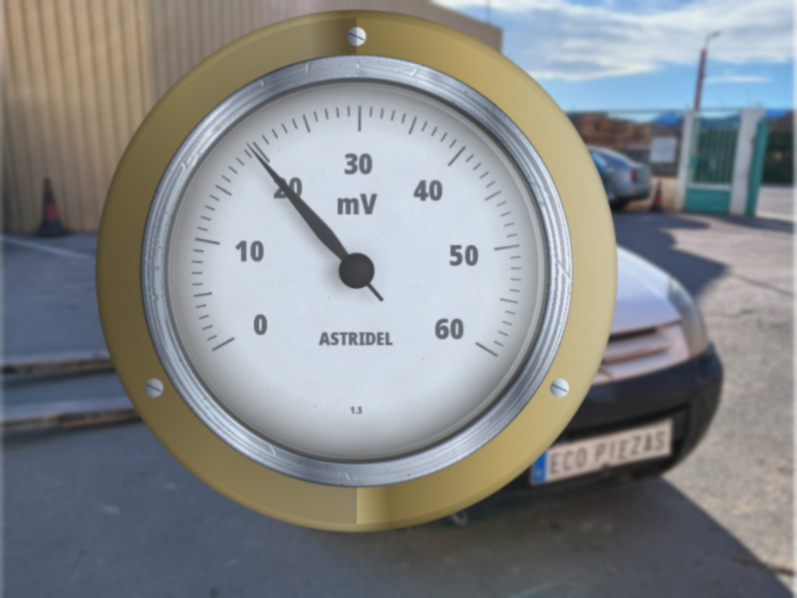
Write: 19.5 mV
